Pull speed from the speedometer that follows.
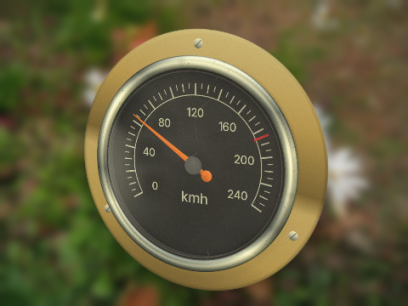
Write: 65 km/h
